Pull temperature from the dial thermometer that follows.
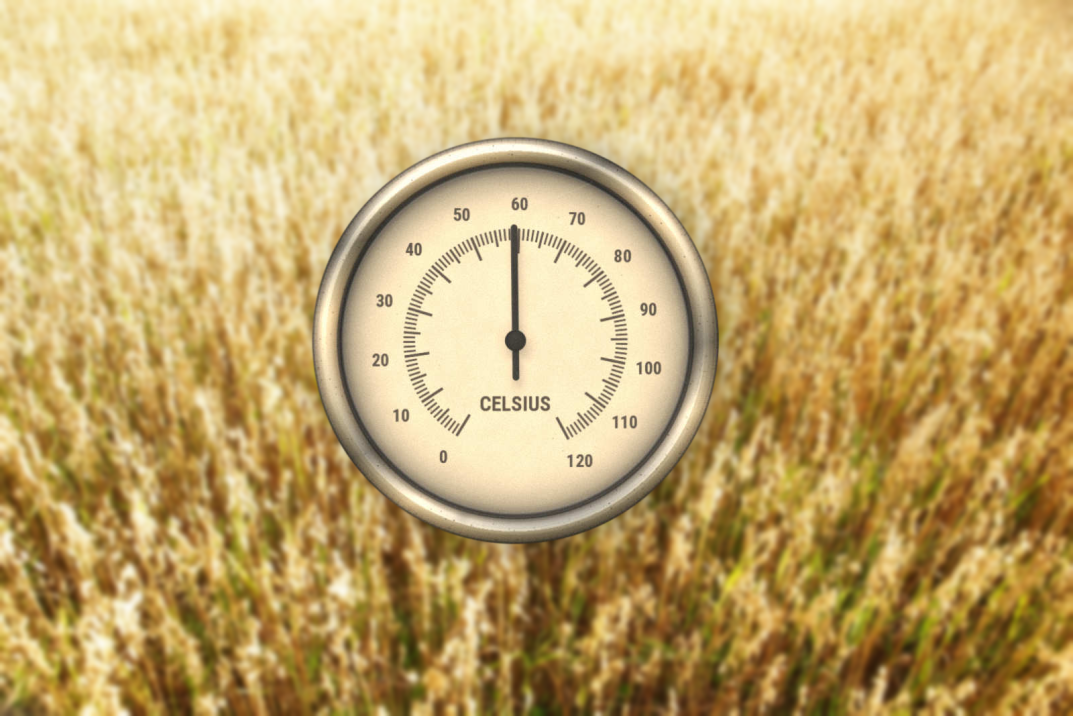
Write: 59 °C
